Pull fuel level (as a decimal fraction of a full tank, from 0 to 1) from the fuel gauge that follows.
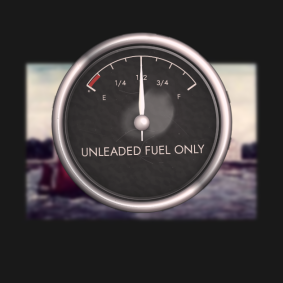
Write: 0.5
